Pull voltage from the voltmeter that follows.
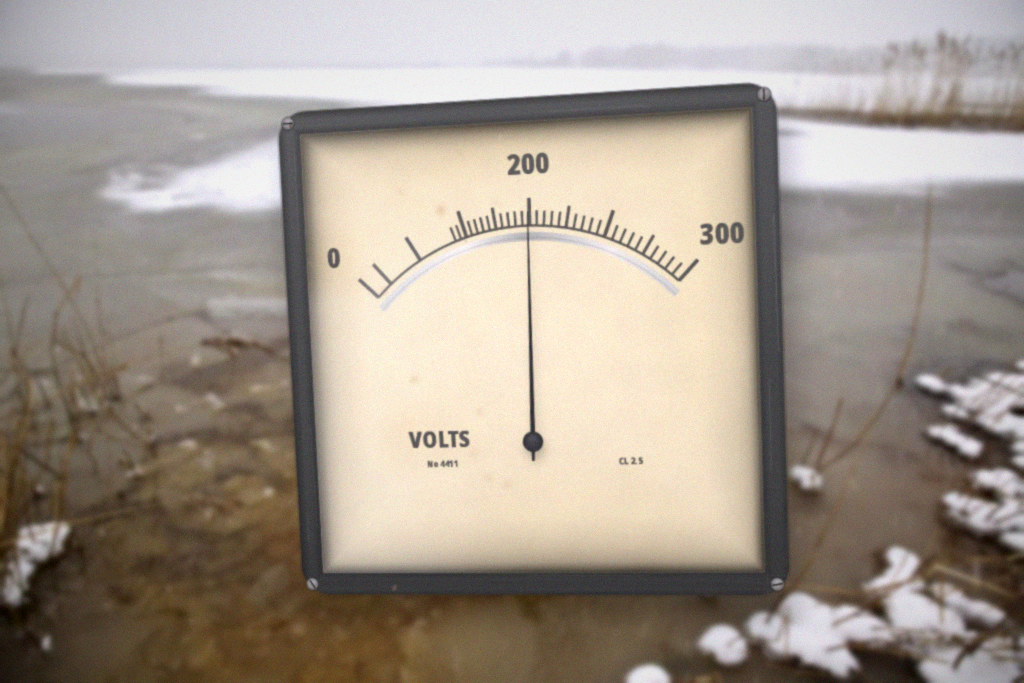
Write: 200 V
